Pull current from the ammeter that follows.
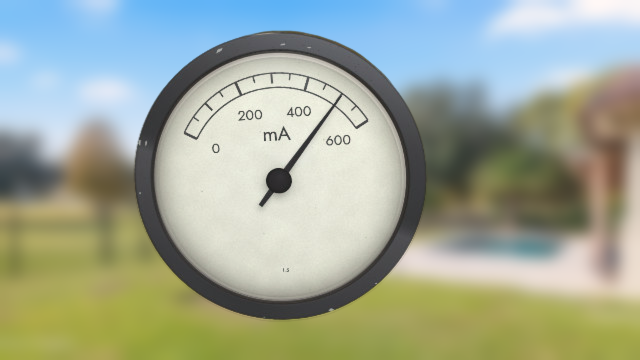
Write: 500 mA
